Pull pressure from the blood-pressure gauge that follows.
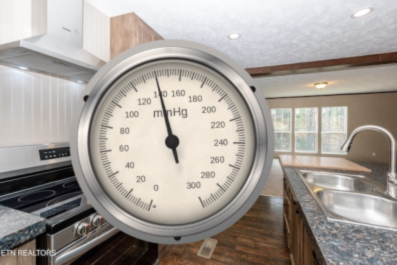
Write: 140 mmHg
